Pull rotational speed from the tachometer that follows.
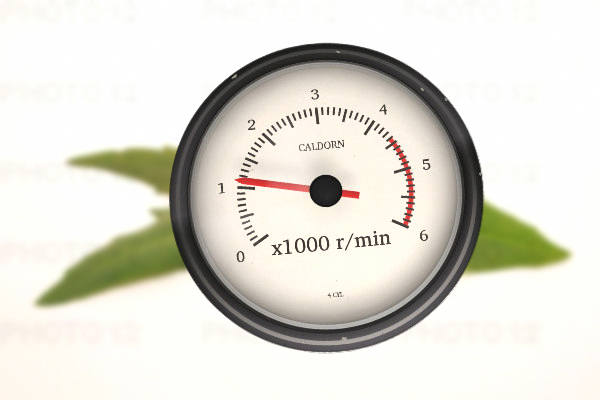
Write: 1100 rpm
